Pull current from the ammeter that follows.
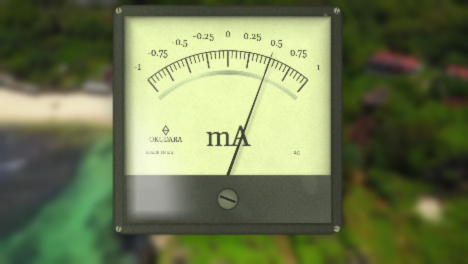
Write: 0.5 mA
